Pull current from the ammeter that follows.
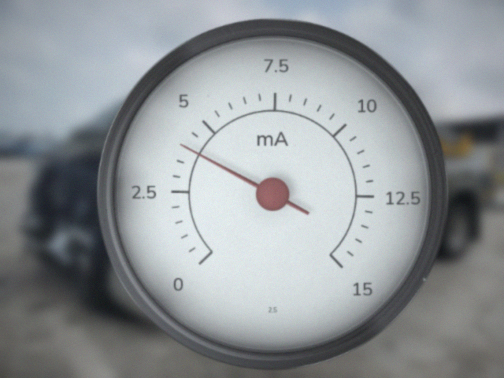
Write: 4 mA
